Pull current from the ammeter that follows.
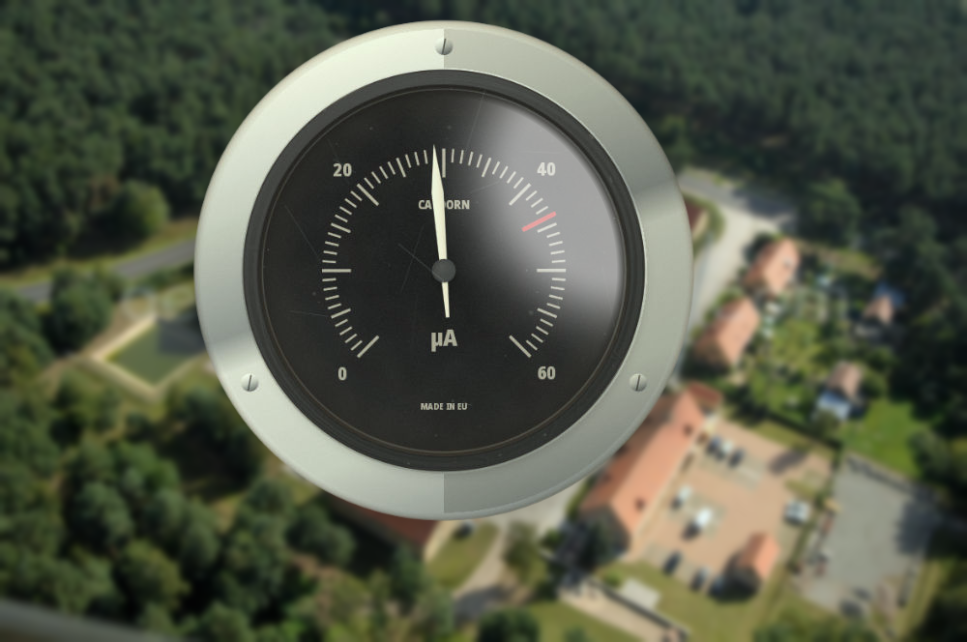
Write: 29 µA
